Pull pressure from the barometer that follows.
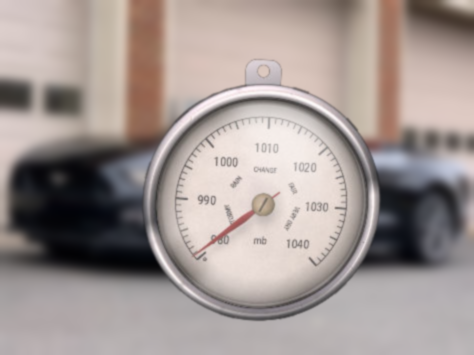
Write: 981 mbar
